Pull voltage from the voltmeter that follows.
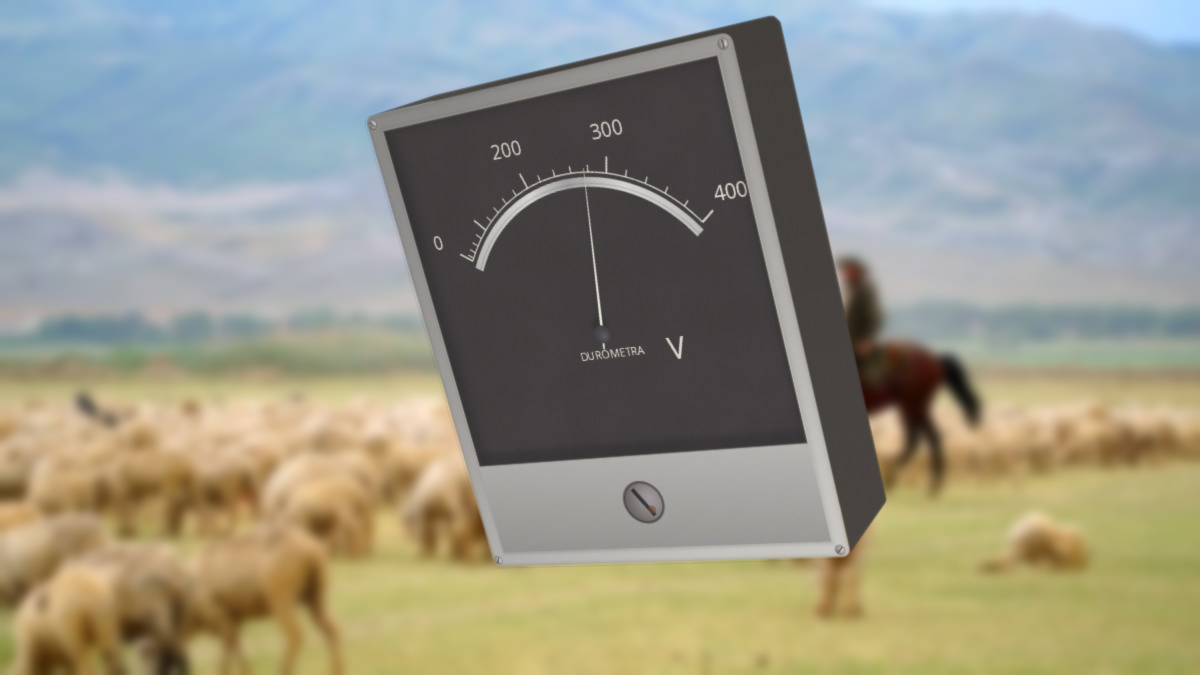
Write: 280 V
